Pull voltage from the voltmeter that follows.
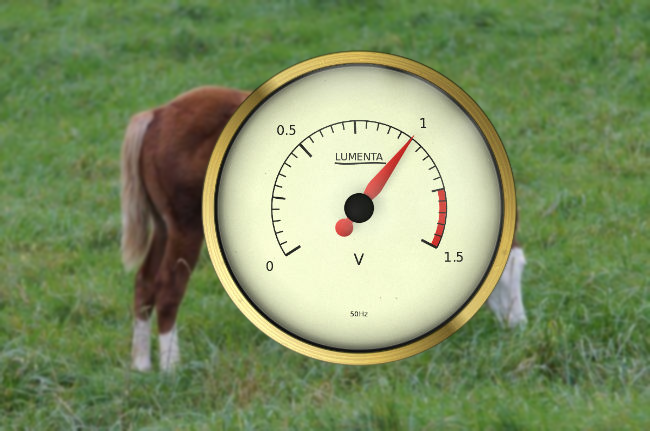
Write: 1 V
